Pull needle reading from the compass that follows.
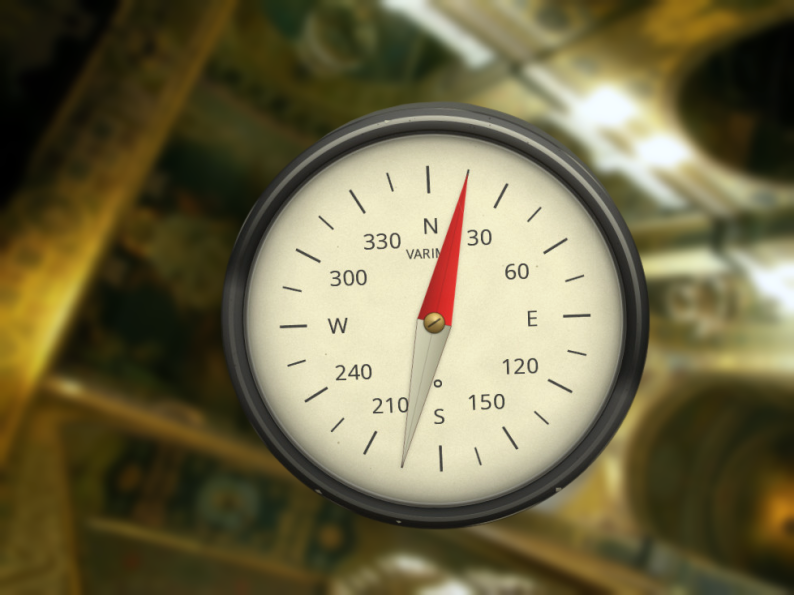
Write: 15 °
